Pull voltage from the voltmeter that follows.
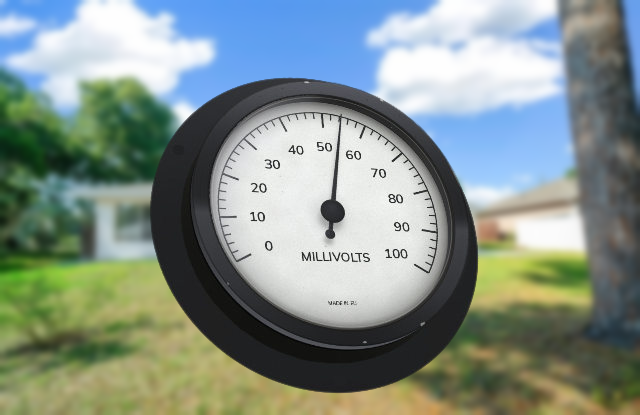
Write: 54 mV
